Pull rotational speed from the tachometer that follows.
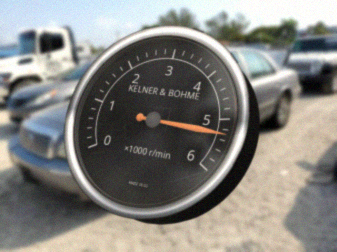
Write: 5300 rpm
